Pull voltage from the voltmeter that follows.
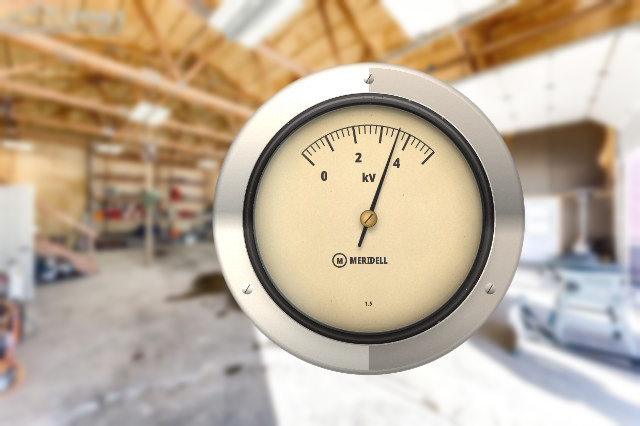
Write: 3.6 kV
